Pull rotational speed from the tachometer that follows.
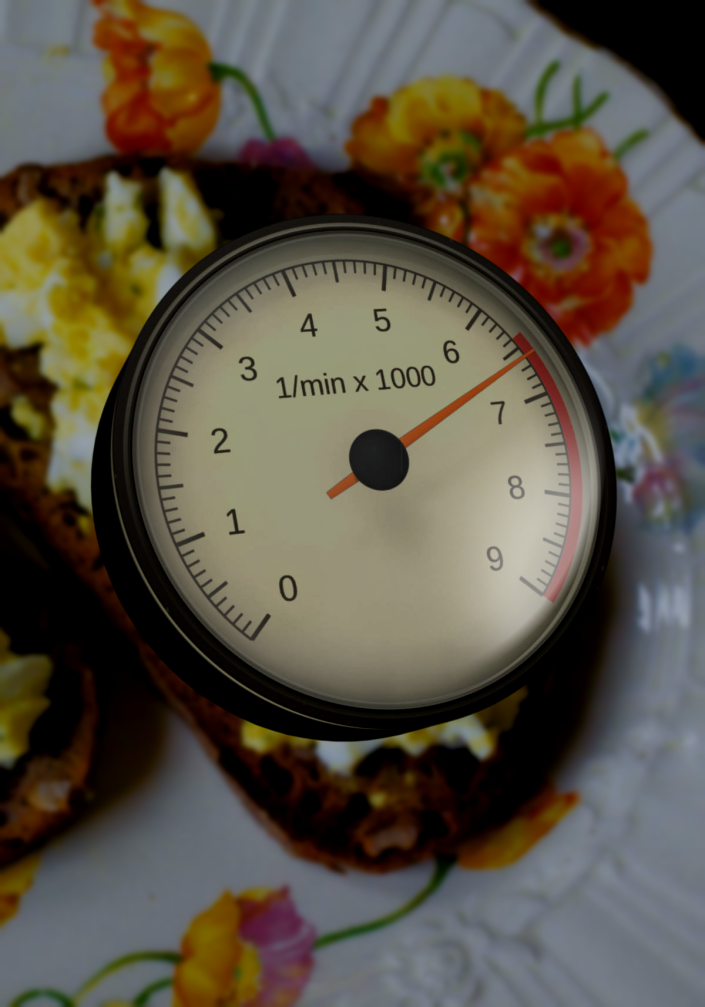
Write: 6600 rpm
